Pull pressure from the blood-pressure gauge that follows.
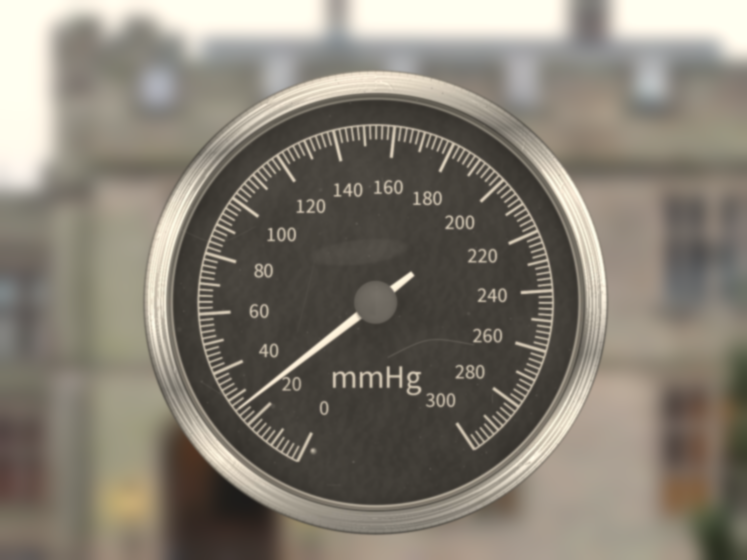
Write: 26 mmHg
